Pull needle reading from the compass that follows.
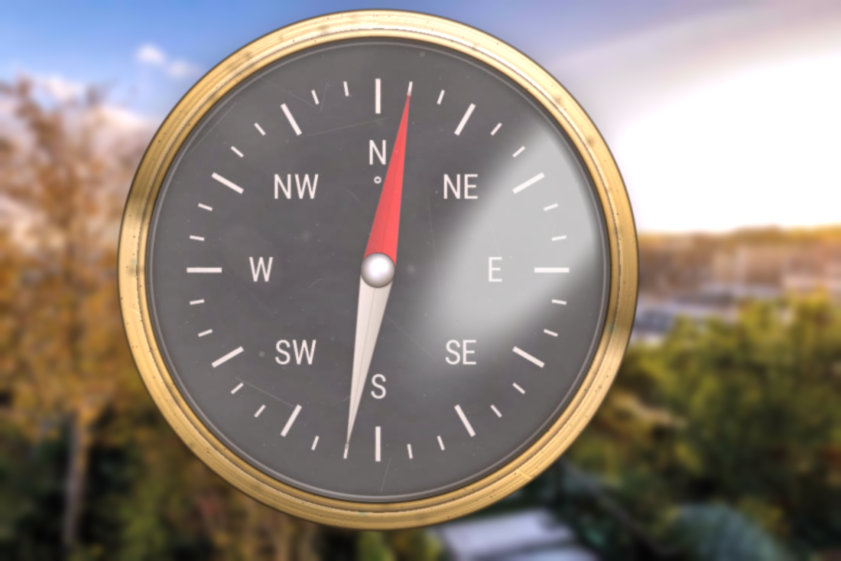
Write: 10 °
